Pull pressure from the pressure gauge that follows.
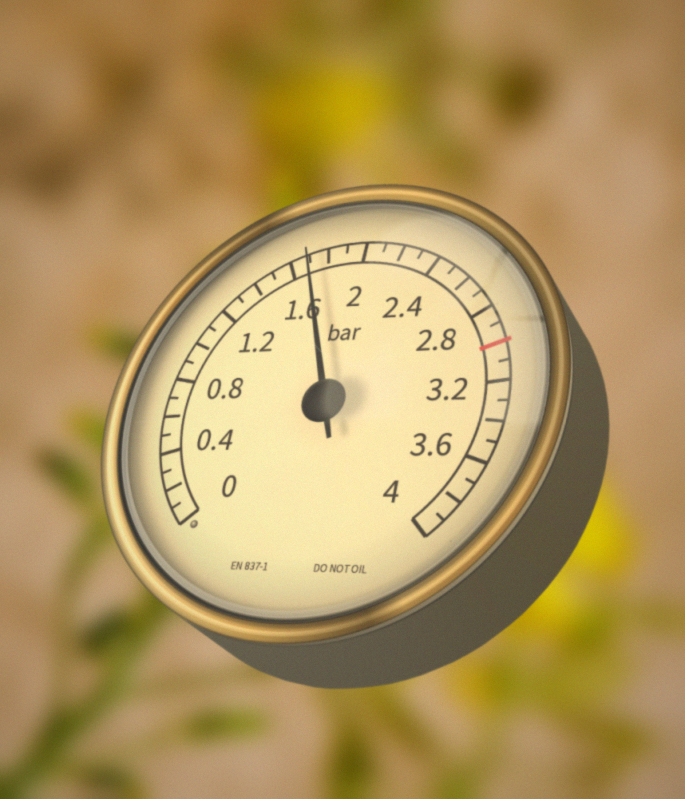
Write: 1.7 bar
